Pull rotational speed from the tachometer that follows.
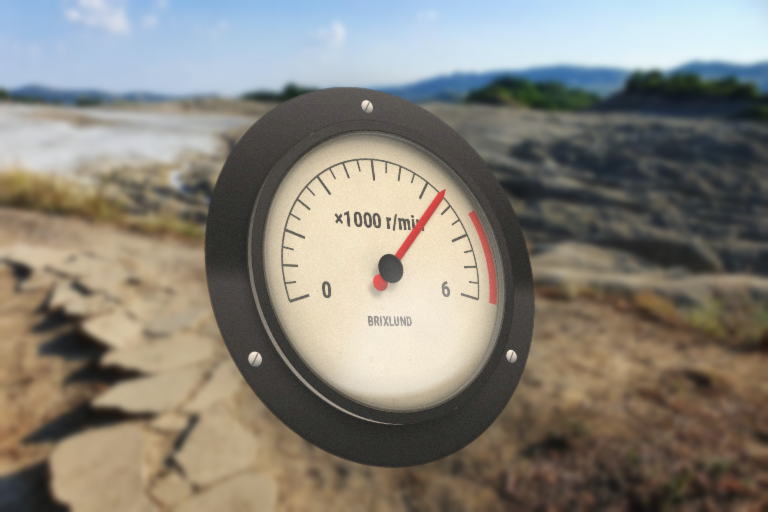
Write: 4250 rpm
